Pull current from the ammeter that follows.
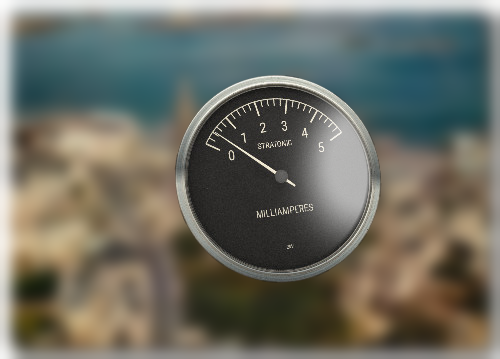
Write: 0.4 mA
